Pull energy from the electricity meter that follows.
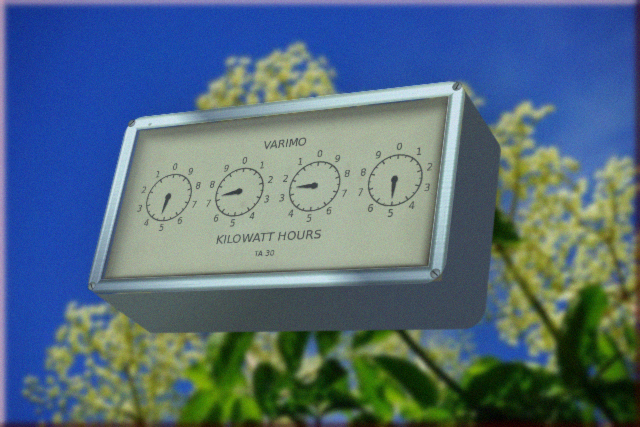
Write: 4725 kWh
